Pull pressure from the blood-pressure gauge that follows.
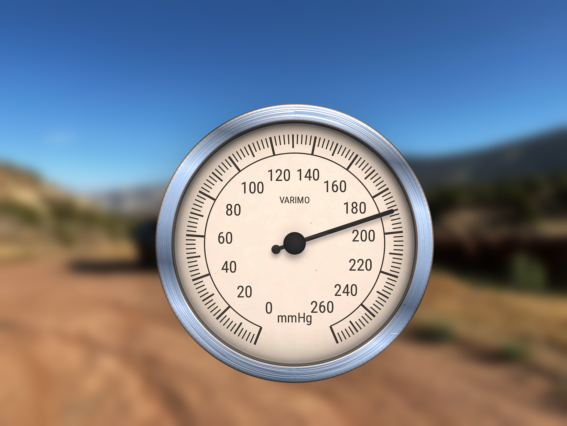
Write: 190 mmHg
